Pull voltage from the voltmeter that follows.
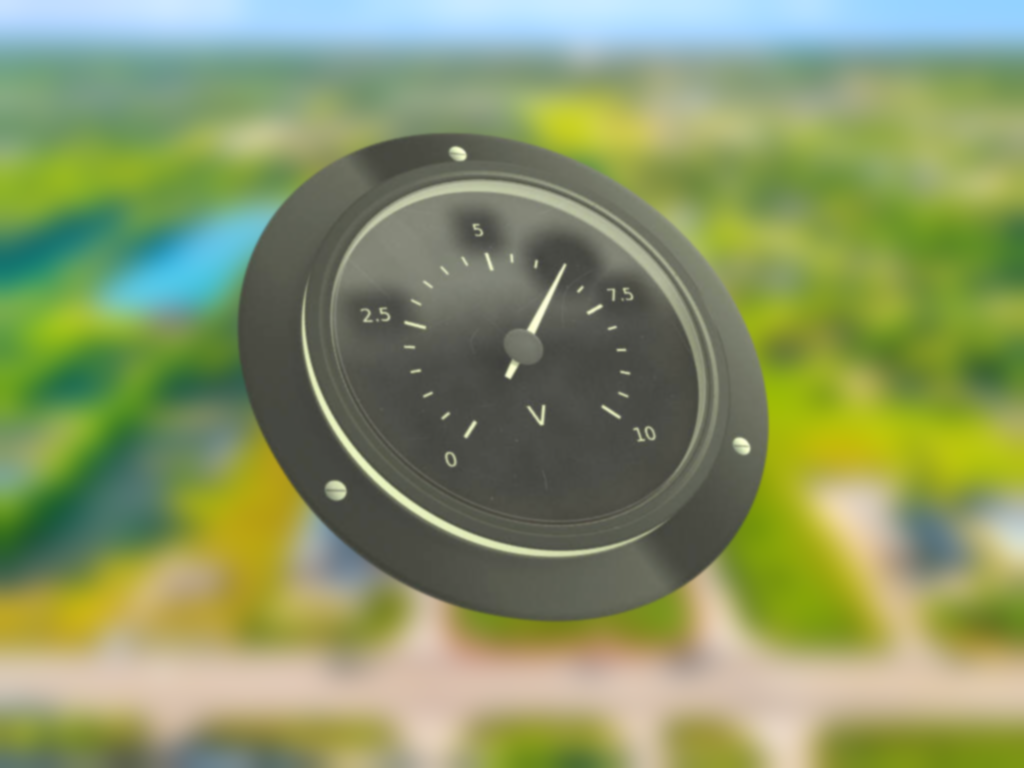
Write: 6.5 V
